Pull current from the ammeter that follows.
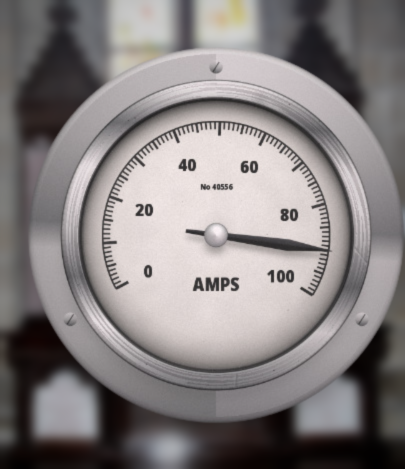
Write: 90 A
